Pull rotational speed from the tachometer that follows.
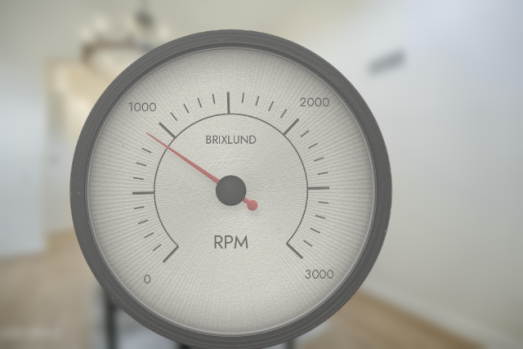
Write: 900 rpm
